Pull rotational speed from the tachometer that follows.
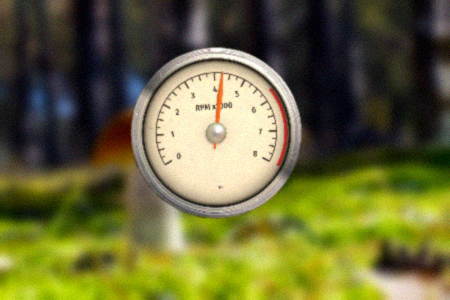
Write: 4250 rpm
